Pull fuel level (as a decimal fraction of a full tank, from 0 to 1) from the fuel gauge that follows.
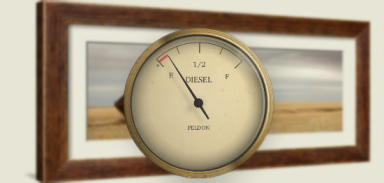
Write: 0.125
